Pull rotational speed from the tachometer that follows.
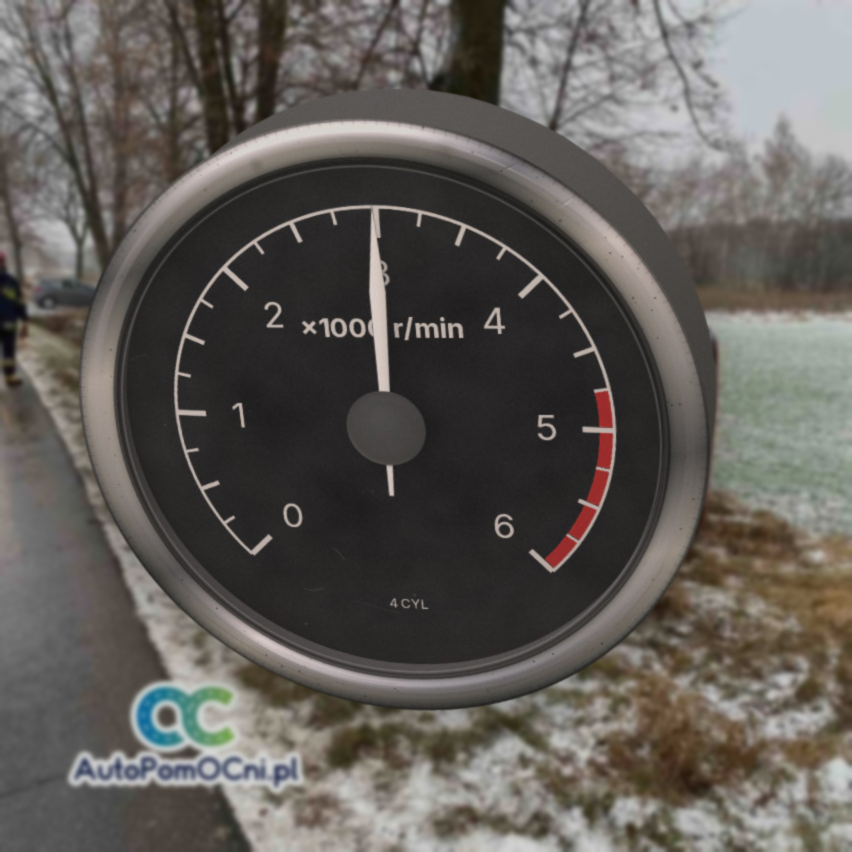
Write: 3000 rpm
